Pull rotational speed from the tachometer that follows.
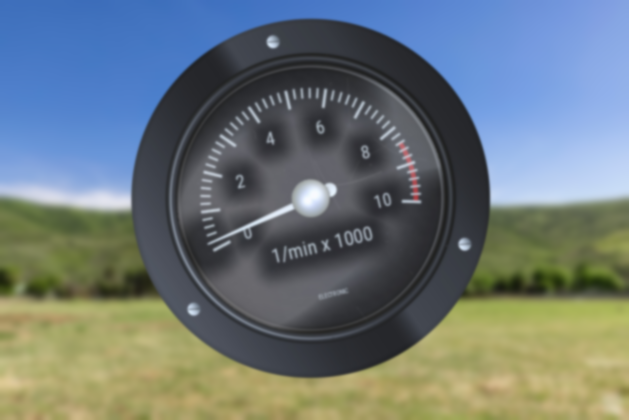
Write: 200 rpm
